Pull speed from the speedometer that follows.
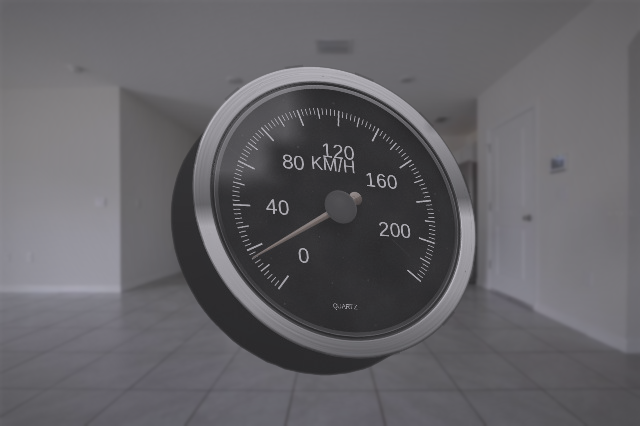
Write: 16 km/h
